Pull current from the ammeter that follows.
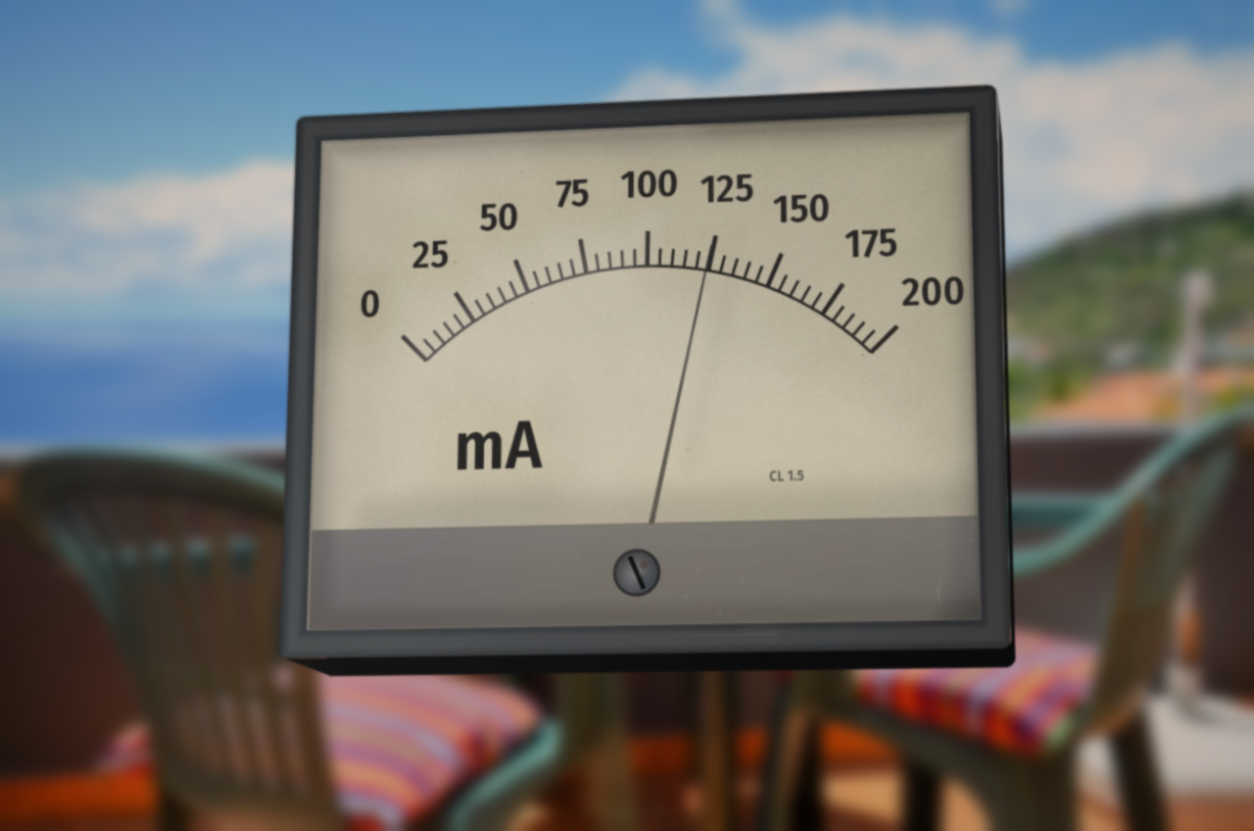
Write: 125 mA
